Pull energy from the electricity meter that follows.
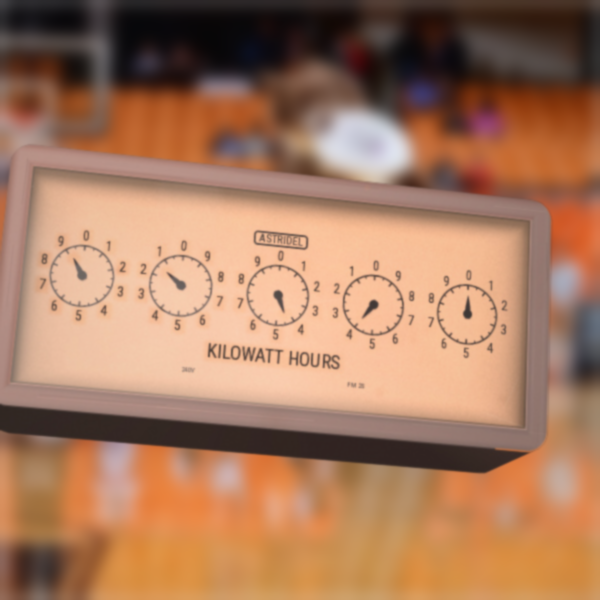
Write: 91440 kWh
